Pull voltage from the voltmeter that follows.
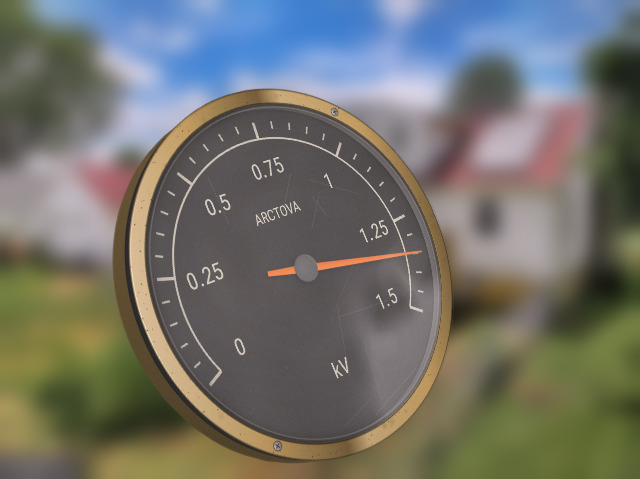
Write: 1.35 kV
